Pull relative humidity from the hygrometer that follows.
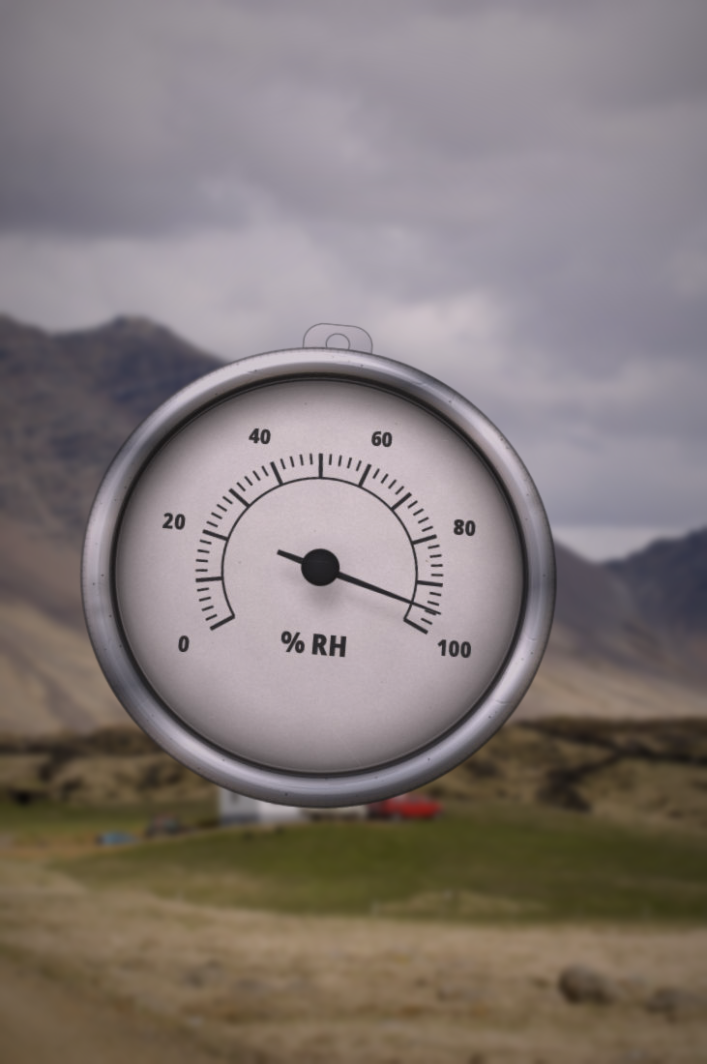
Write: 96 %
